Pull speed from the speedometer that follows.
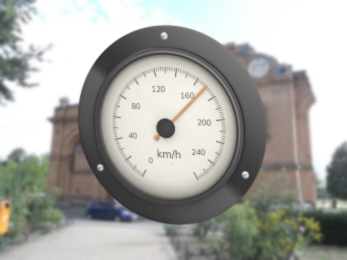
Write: 170 km/h
